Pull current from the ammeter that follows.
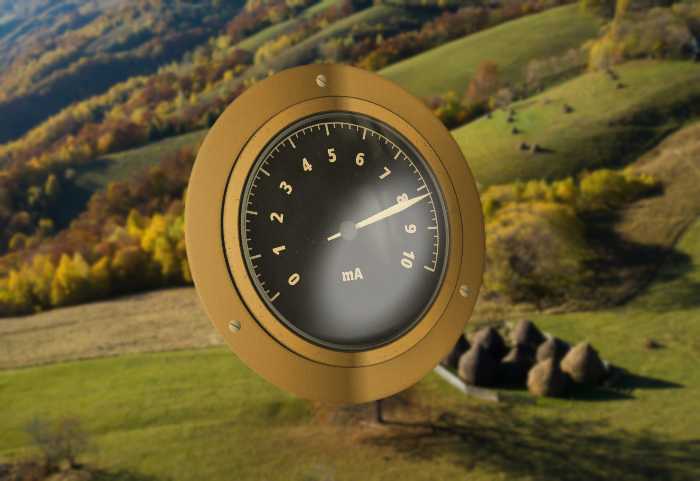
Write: 8.2 mA
